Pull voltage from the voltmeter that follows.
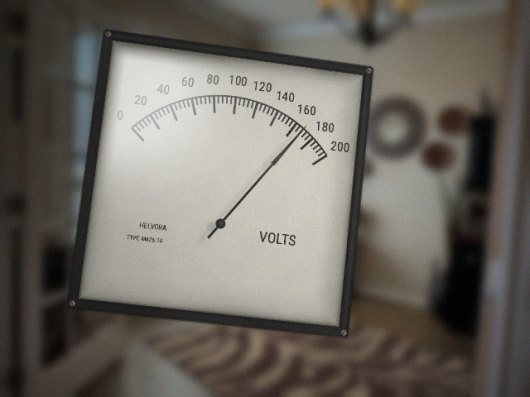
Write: 168 V
